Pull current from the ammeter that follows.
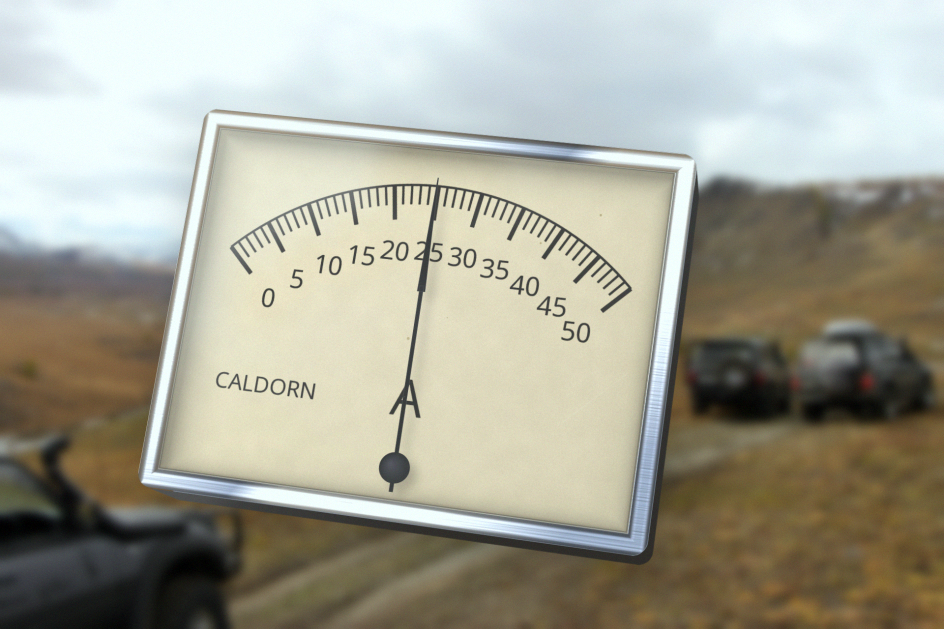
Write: 25 A
